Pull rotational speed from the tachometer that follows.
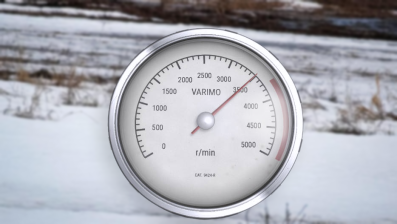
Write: 3500 rpm
